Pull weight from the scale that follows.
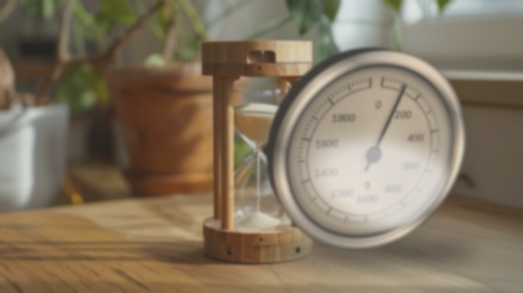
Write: 100 g
